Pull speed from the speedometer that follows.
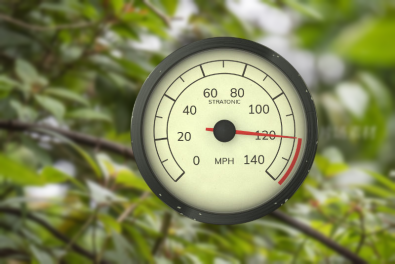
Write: 120 mph
